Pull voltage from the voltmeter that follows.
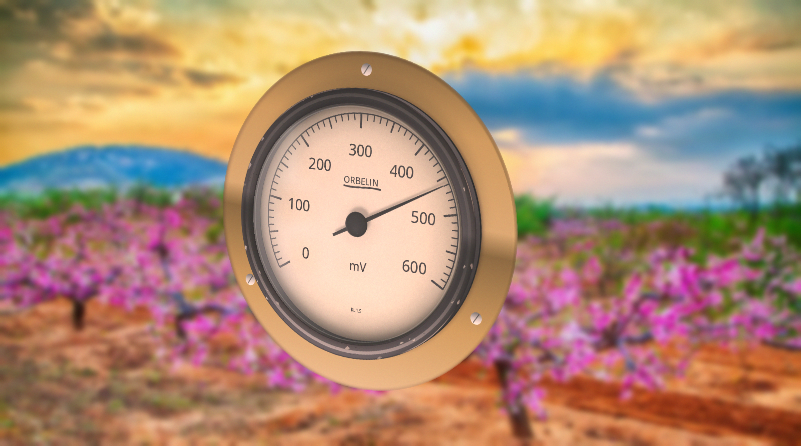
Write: 460 mV
